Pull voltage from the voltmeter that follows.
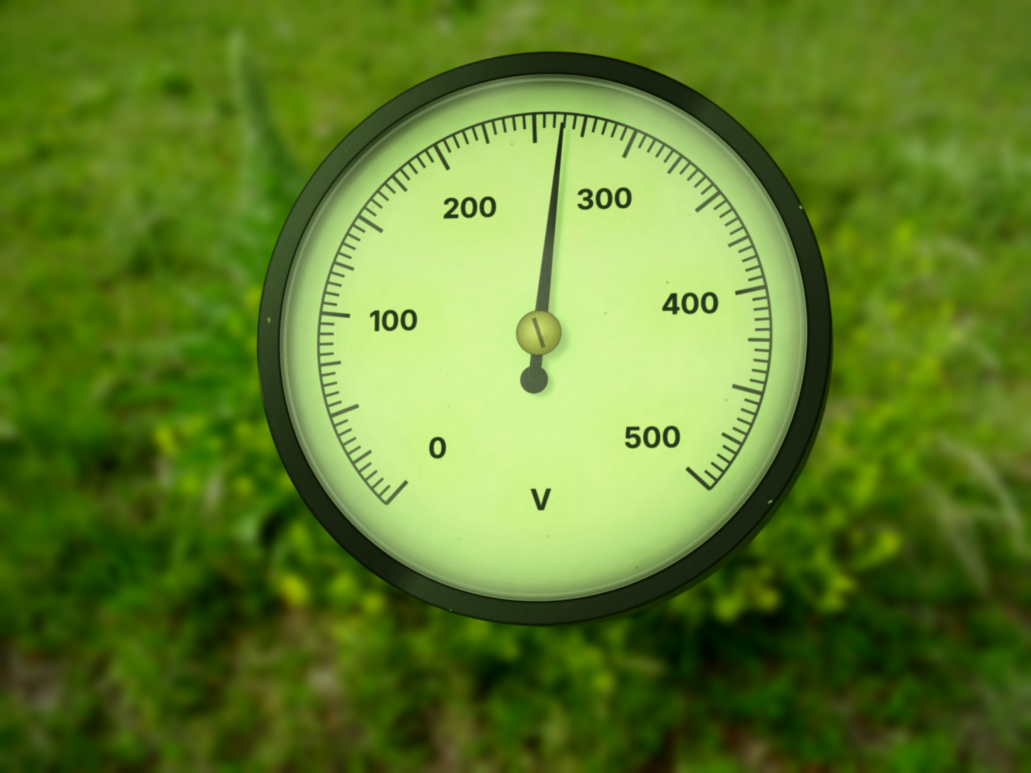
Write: 265 V
